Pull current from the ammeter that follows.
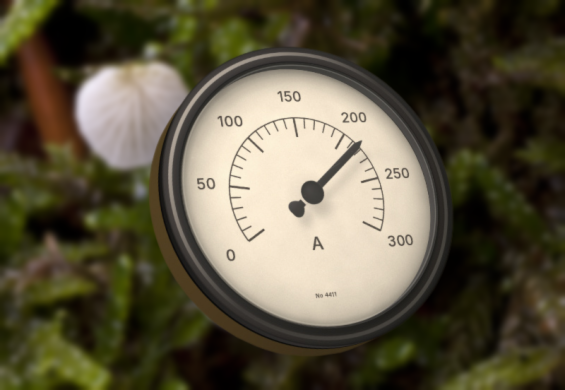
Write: 215 A
